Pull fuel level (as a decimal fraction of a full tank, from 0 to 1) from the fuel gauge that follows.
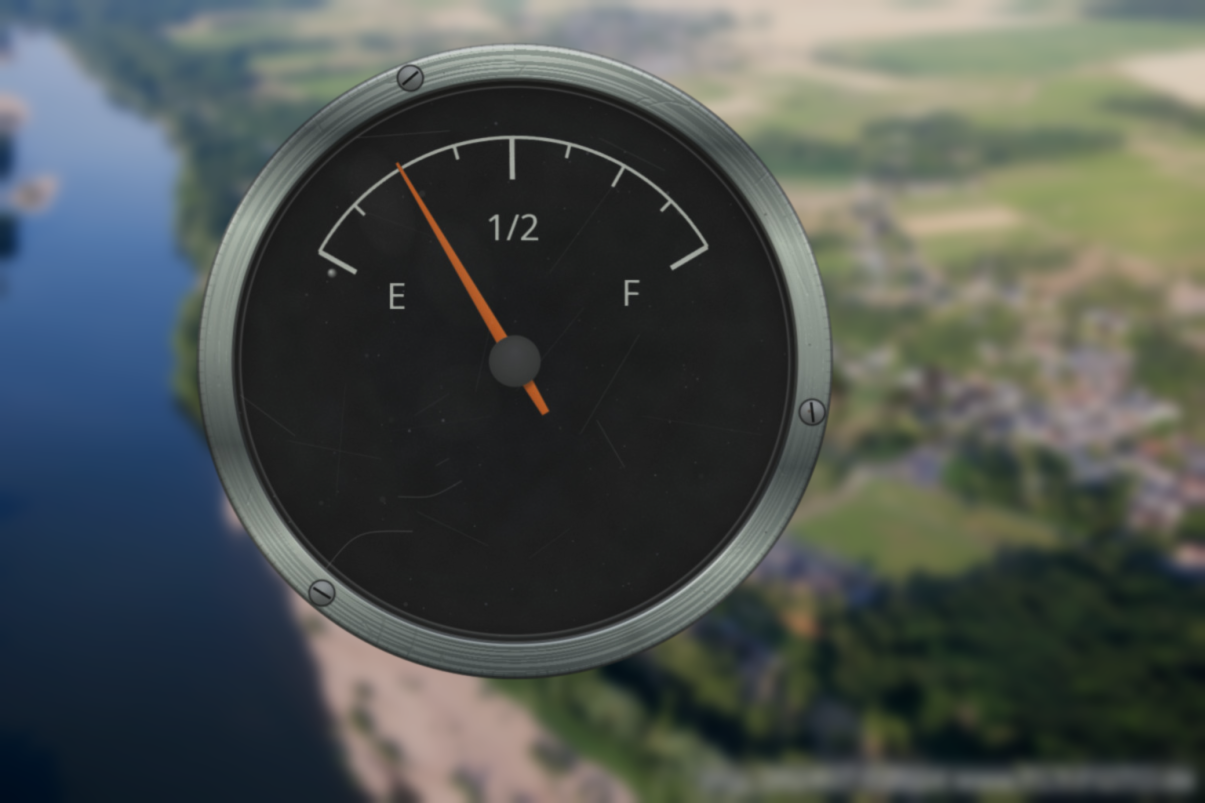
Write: 0.25
